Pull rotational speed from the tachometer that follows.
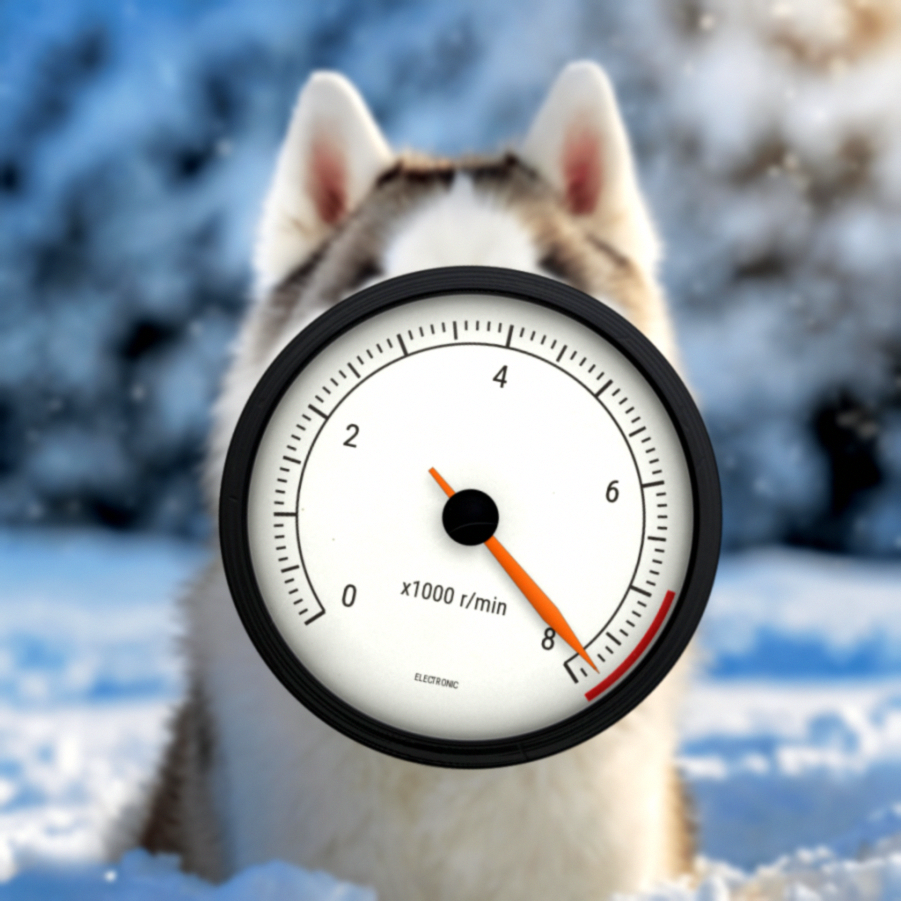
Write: 7800 rpm
